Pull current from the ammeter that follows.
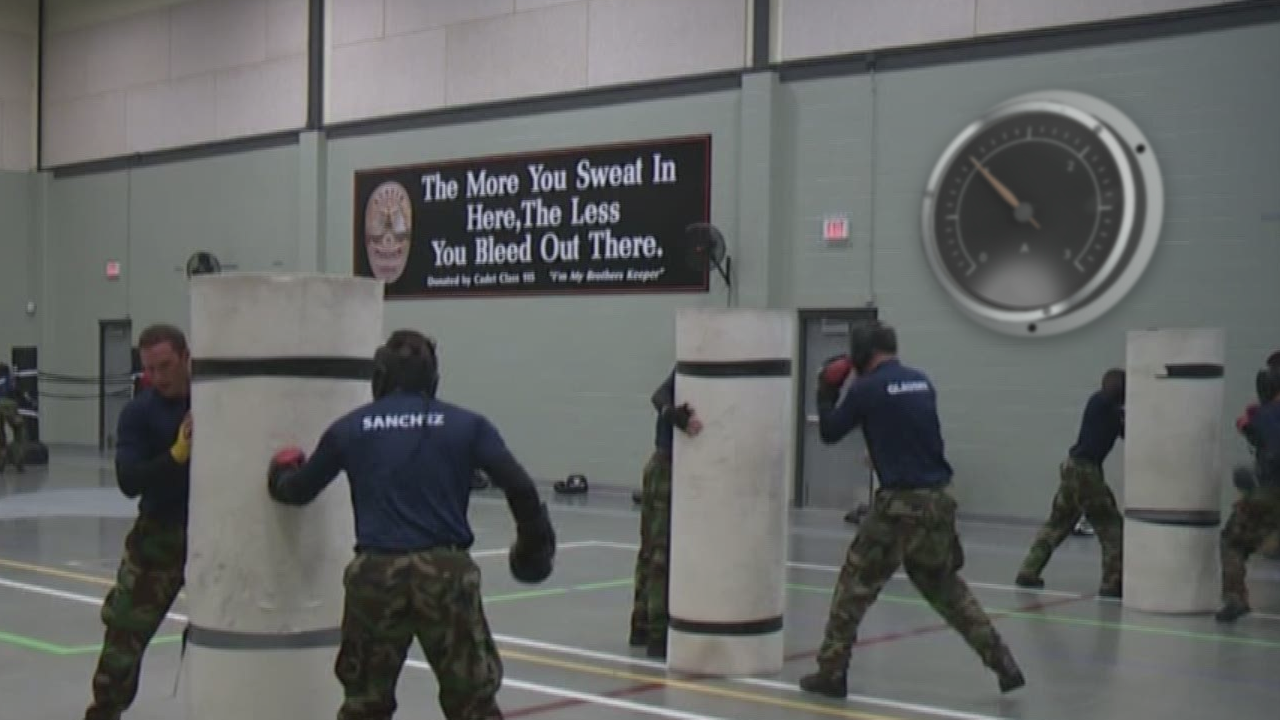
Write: 1 A
